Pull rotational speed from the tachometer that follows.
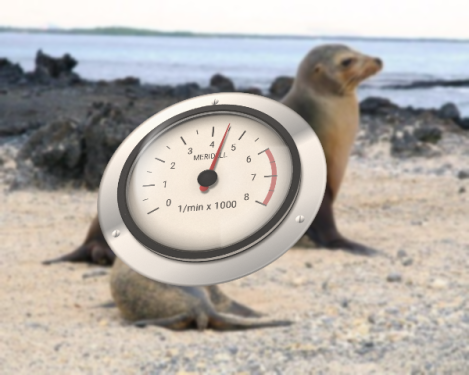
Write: 4500 rpm
